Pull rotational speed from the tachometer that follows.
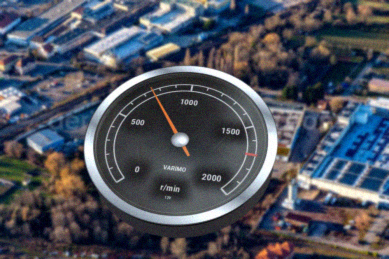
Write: 750 rpm
